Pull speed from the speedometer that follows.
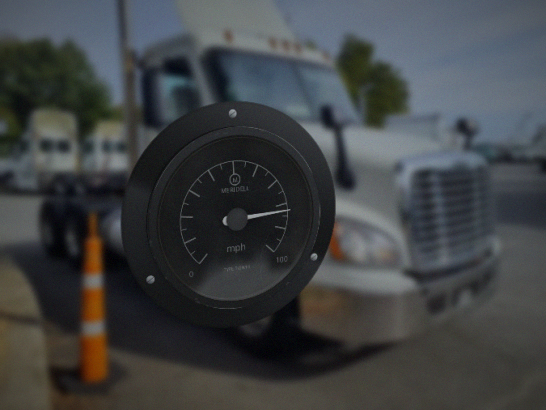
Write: 82.5 mph
